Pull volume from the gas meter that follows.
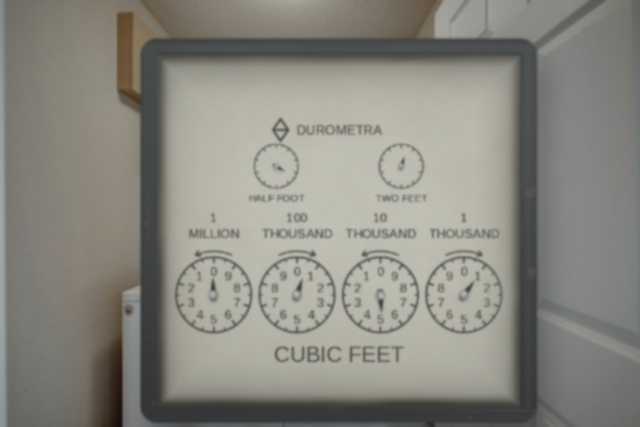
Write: 5100 ft³
